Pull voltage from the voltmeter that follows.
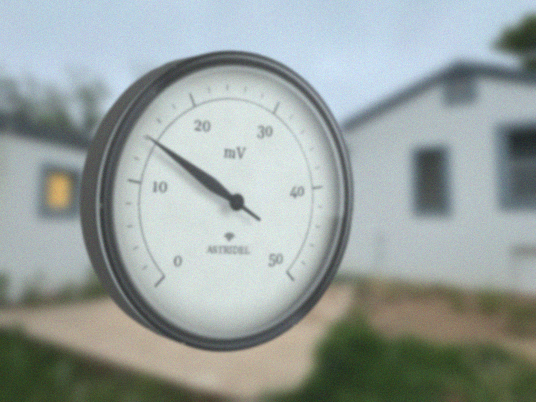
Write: 14 mV
